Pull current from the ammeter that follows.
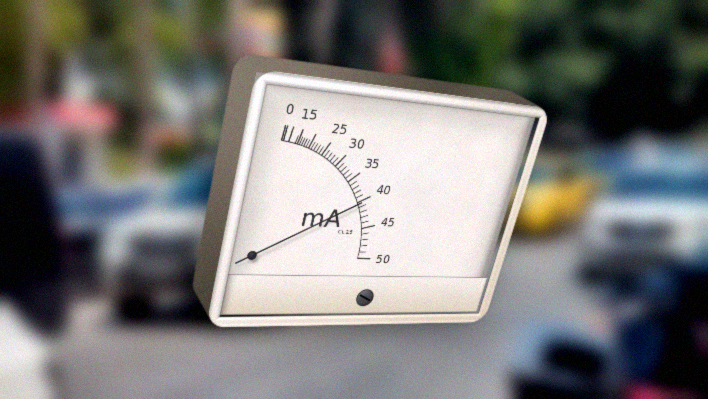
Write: 40 mA
